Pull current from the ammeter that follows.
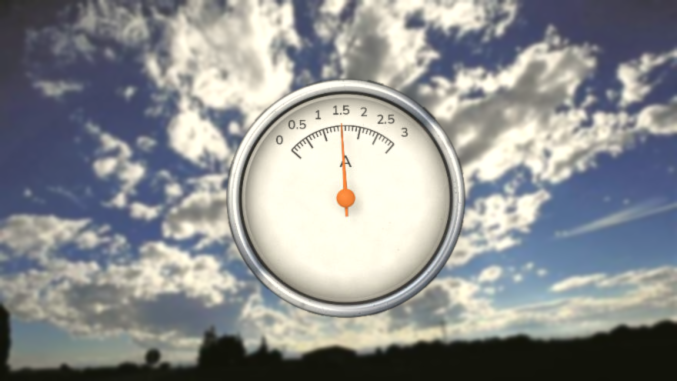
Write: 1.5 A
